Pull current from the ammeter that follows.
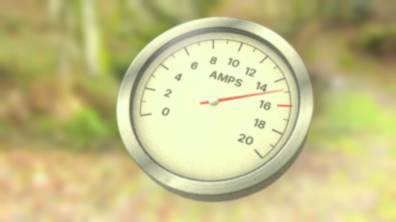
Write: 15 A
